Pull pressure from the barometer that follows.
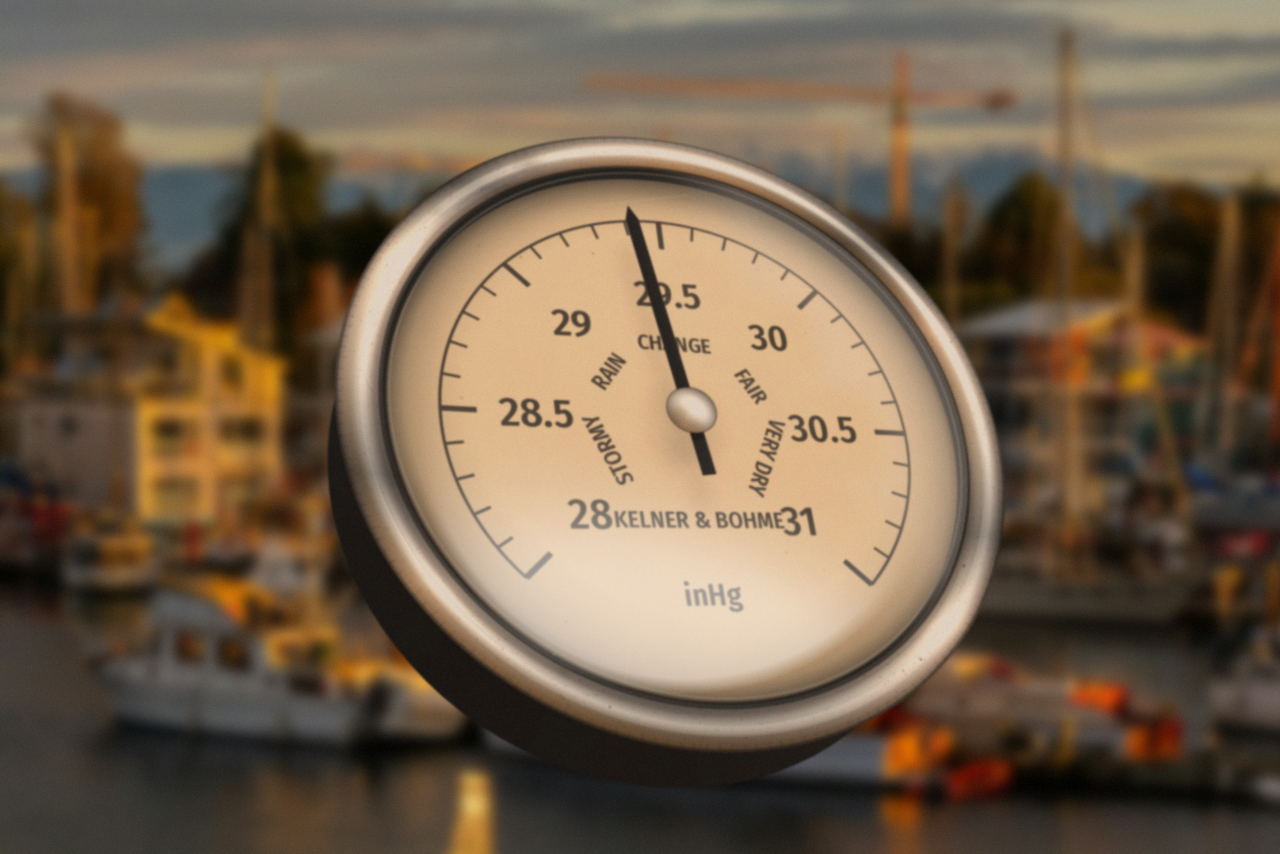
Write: 29.4 inHg
